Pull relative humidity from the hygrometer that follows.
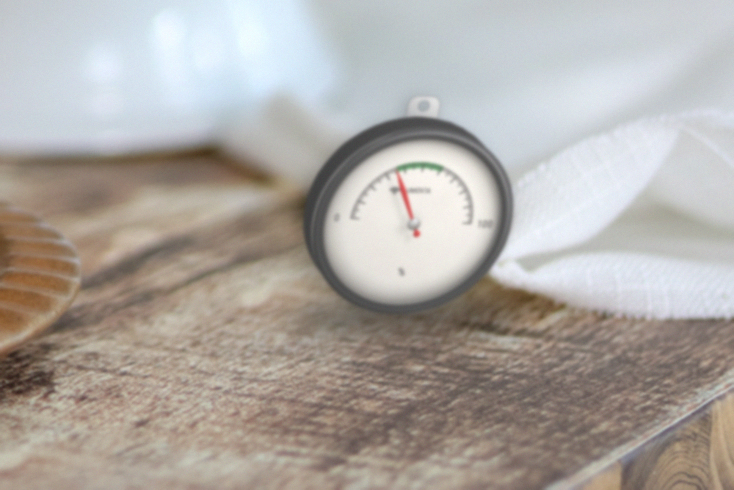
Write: 35 %
